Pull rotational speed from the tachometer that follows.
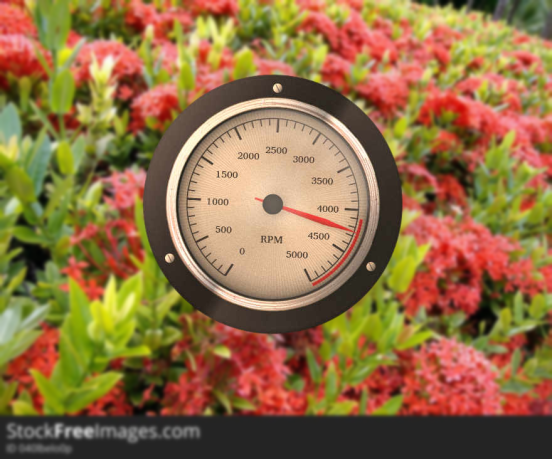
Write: 4250 rpm
